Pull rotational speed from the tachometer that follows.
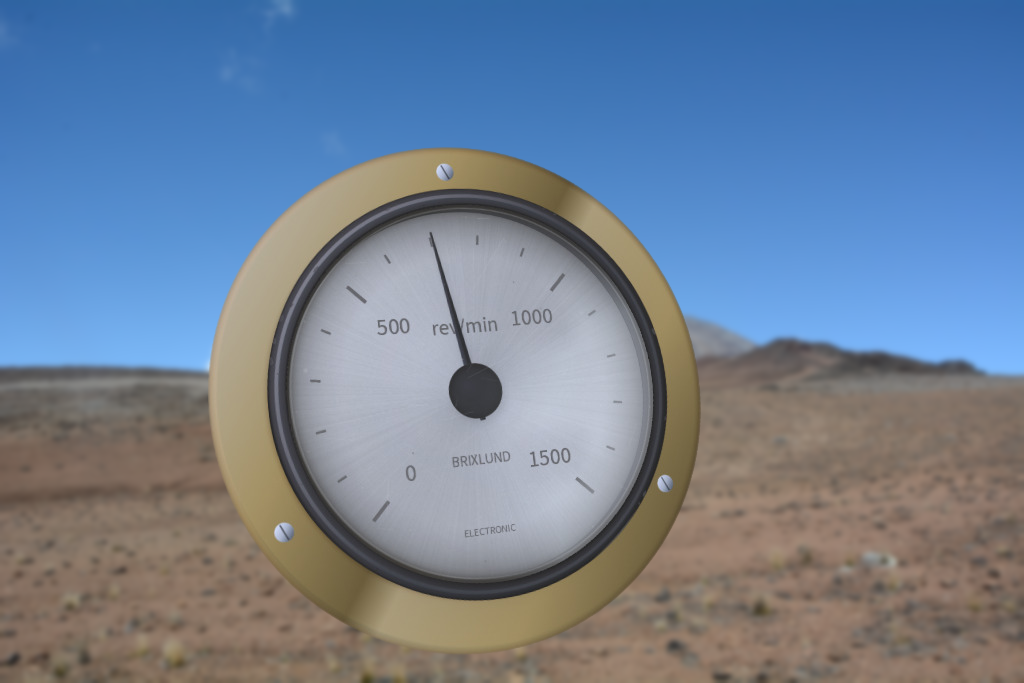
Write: 700 rpm
